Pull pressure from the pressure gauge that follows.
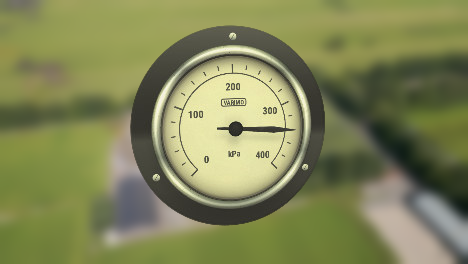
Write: 340 kPa
